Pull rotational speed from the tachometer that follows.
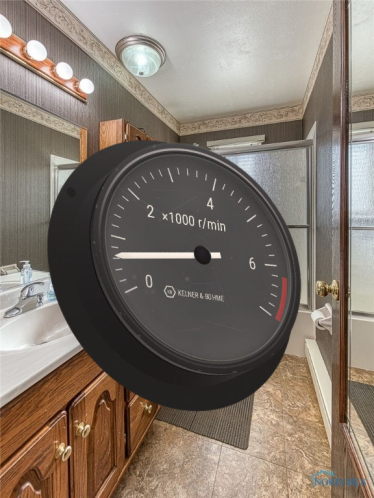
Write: 600 rpm
